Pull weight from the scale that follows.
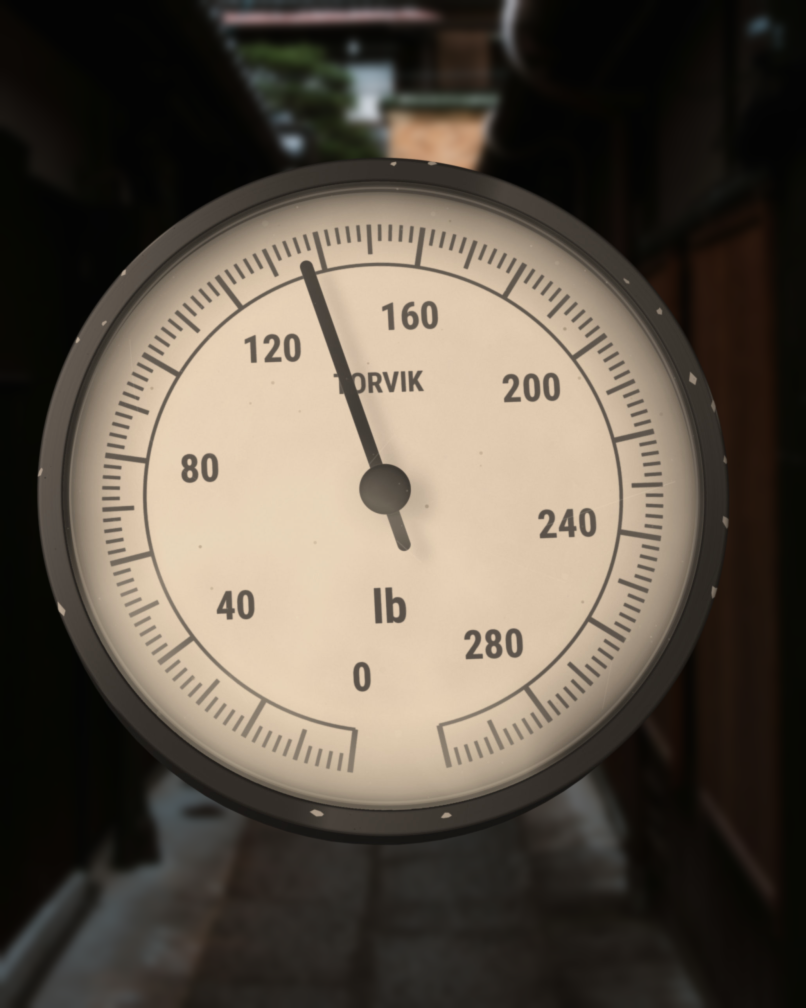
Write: 136 lb
